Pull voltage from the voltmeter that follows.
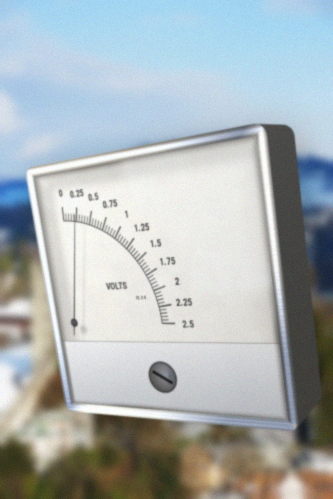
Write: 0.25 V
